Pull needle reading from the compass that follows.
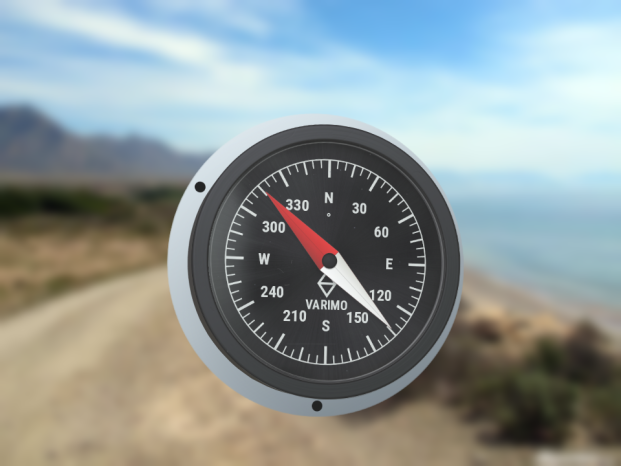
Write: 315 °
